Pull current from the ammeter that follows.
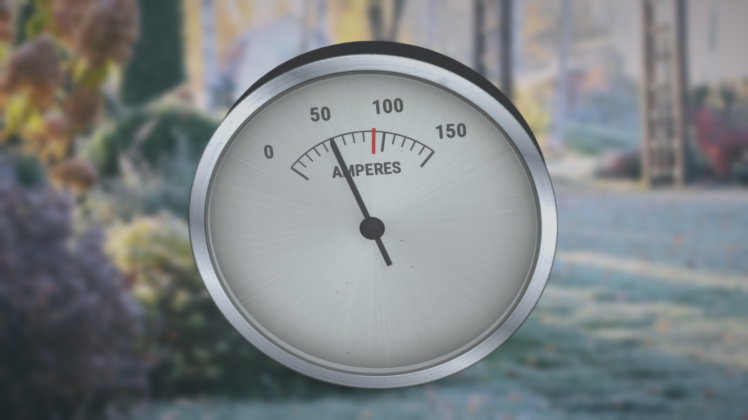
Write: 50 A
